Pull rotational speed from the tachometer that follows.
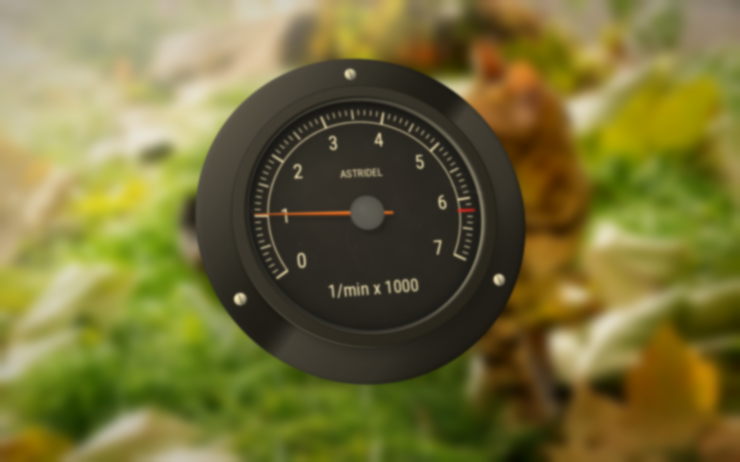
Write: 1000 rpm
